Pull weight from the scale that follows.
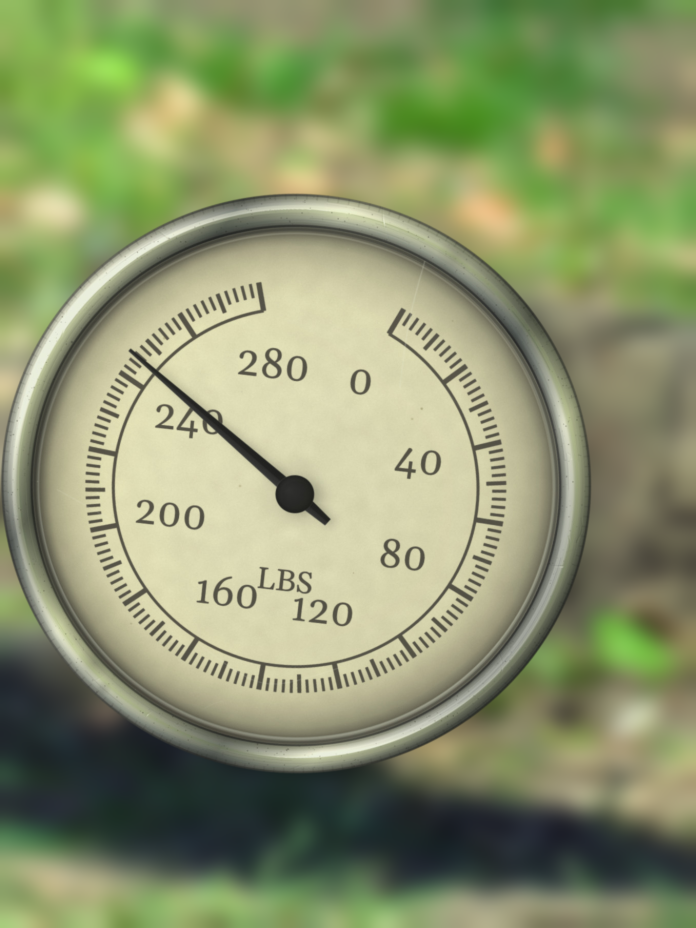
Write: 246 lb
